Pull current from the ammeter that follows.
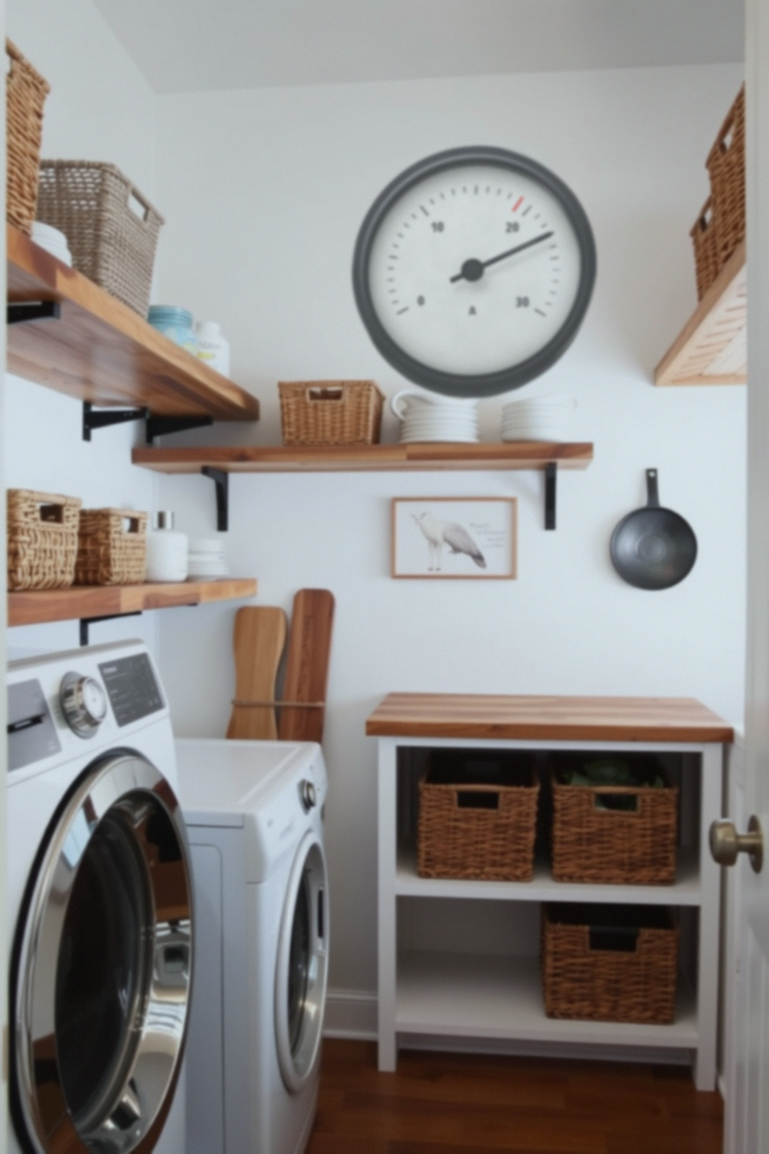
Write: 23 A
